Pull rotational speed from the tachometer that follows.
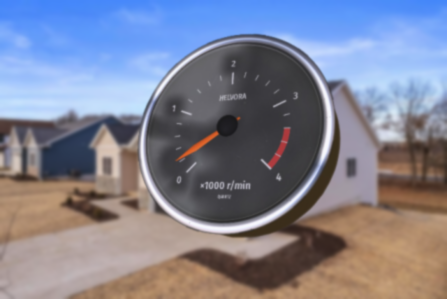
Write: 200 rpm
